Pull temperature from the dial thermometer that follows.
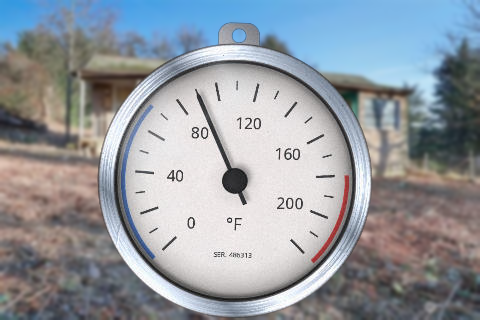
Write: 90 °F
